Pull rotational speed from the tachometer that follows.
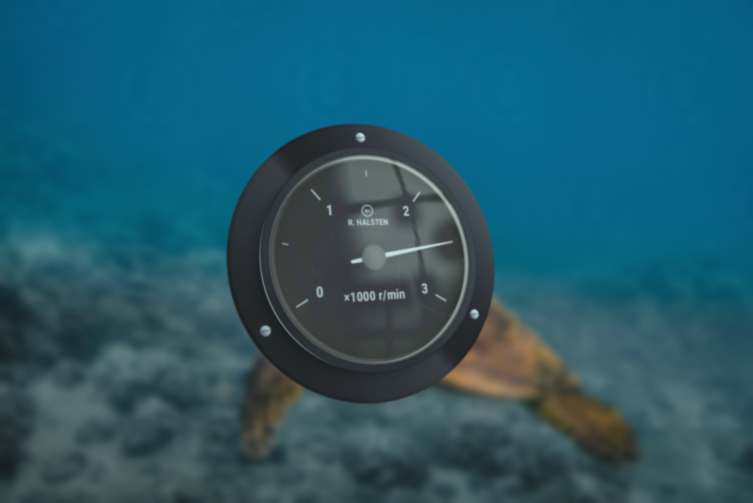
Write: 2500 rpm
